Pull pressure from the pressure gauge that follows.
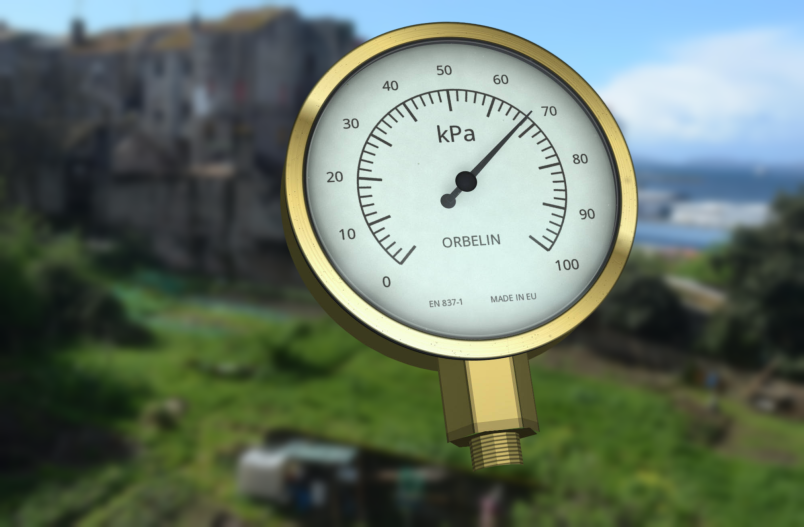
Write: 68 kPa
